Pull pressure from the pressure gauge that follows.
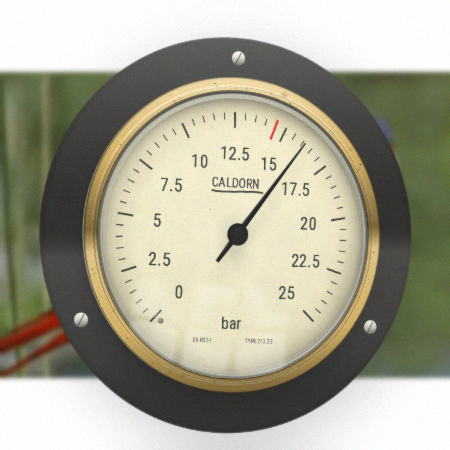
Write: 16 bar
